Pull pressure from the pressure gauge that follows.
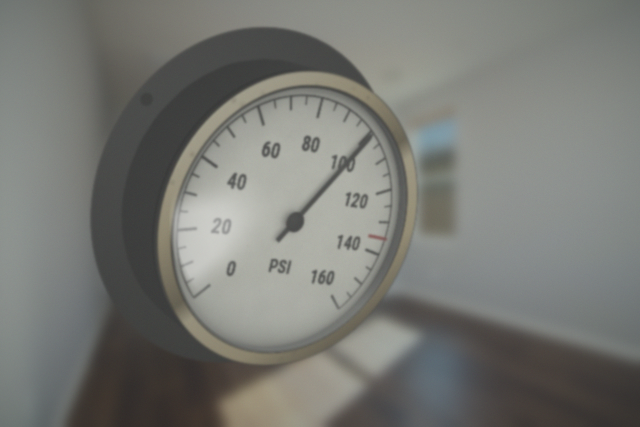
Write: 100 psi
